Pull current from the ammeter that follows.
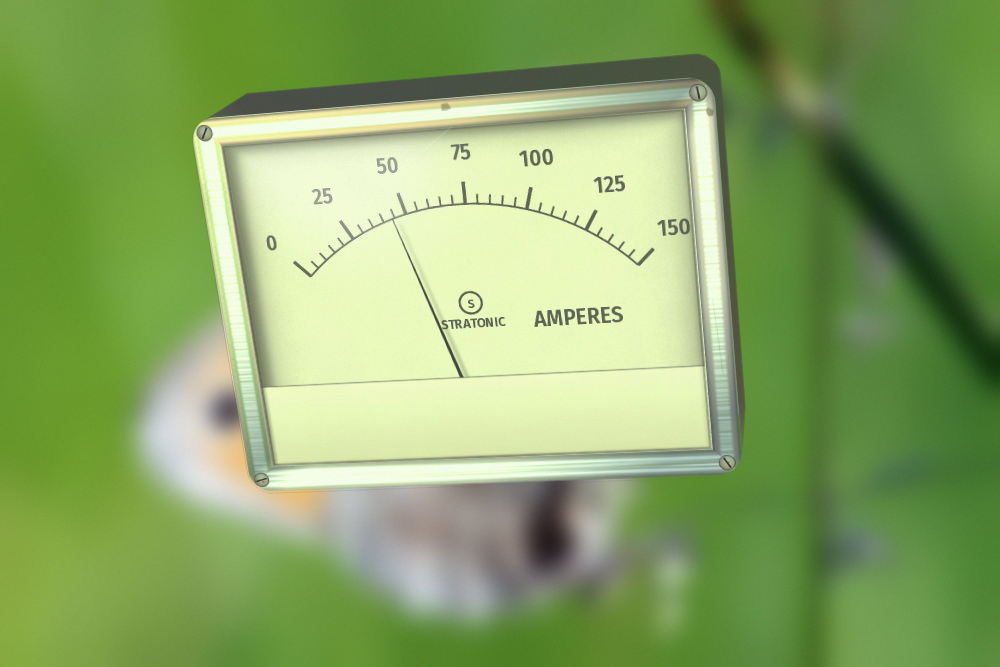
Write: 45 A
